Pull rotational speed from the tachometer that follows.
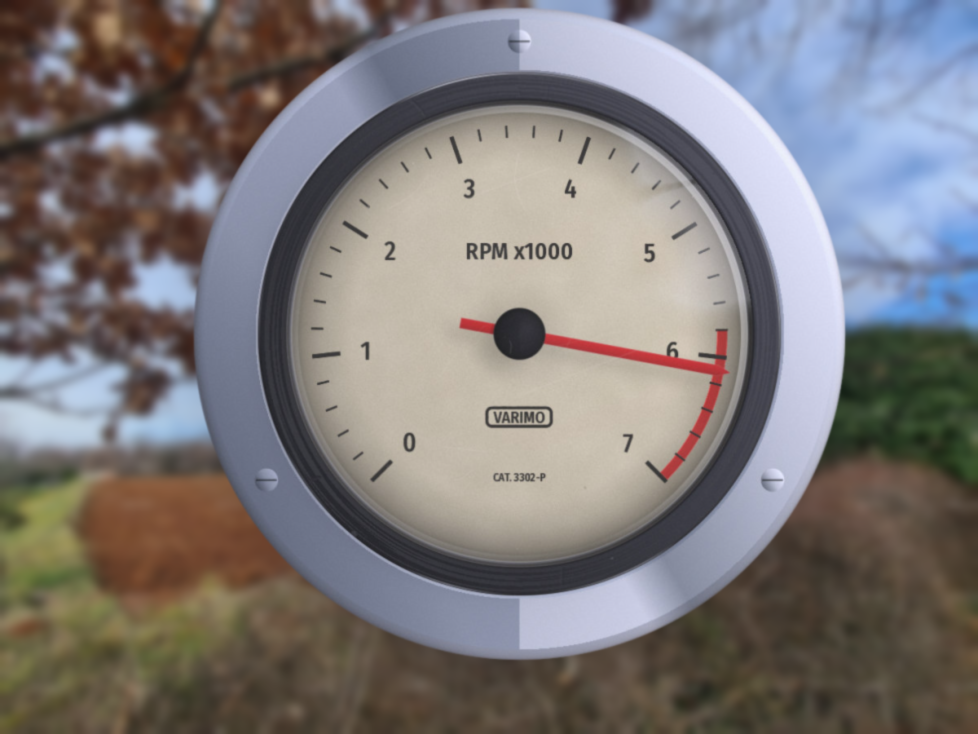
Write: 6100 rpm
